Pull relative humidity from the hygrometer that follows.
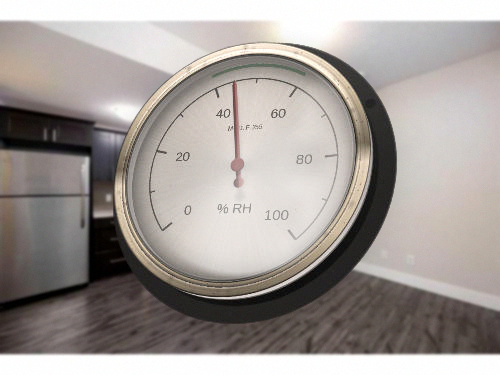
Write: 45 %
